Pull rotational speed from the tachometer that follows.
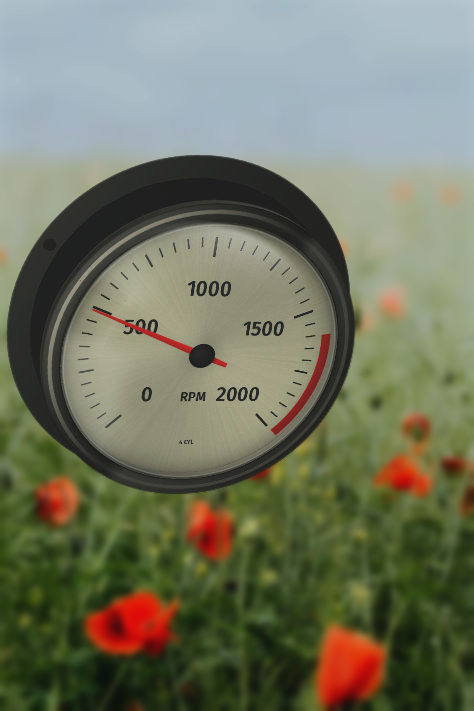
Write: 500 rpm
